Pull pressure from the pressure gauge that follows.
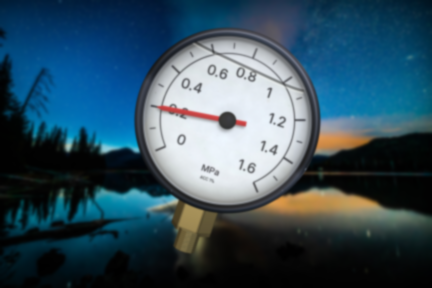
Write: 0.2 MPa
